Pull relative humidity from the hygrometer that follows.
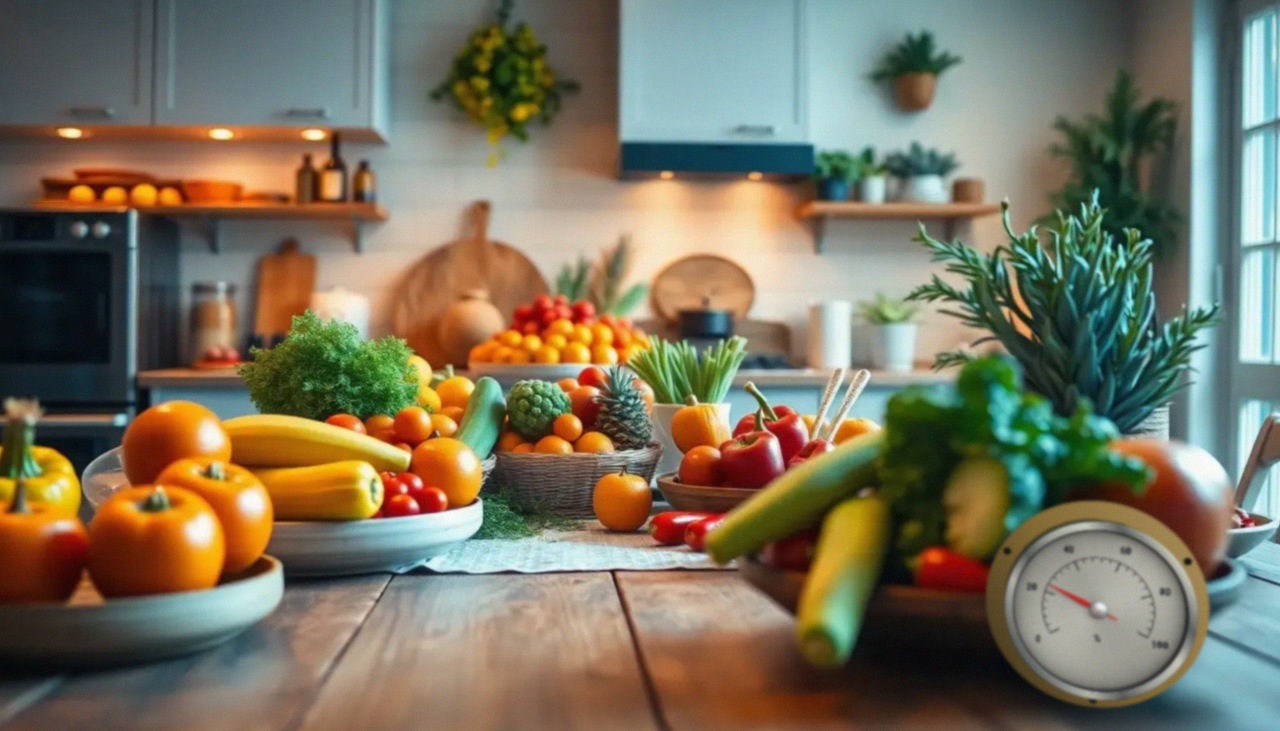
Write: 24 %
